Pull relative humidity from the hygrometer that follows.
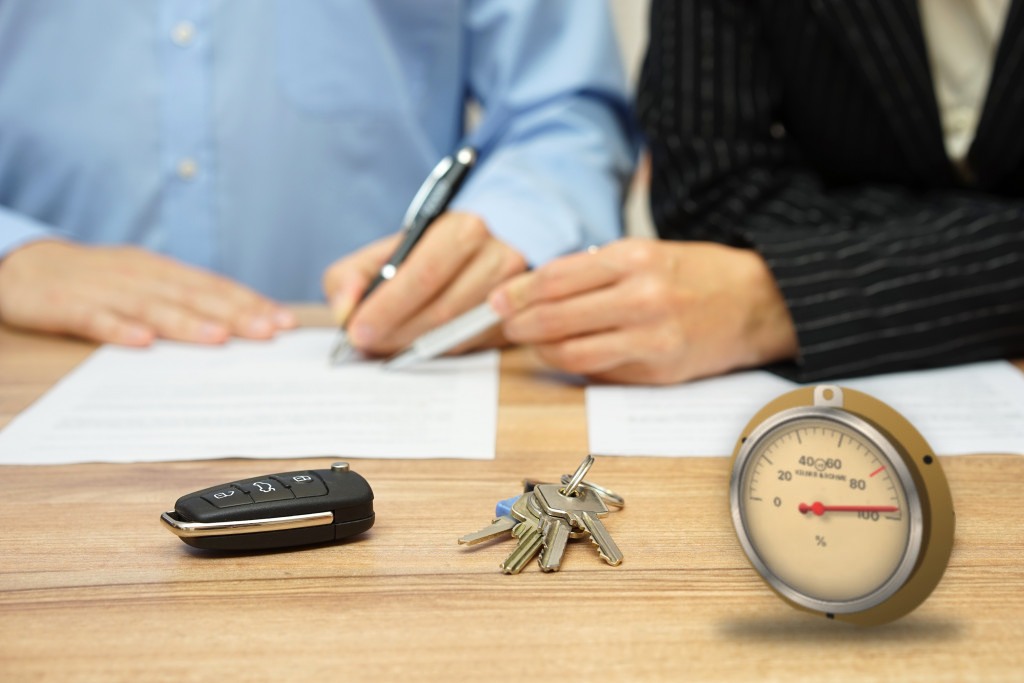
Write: 96 %
